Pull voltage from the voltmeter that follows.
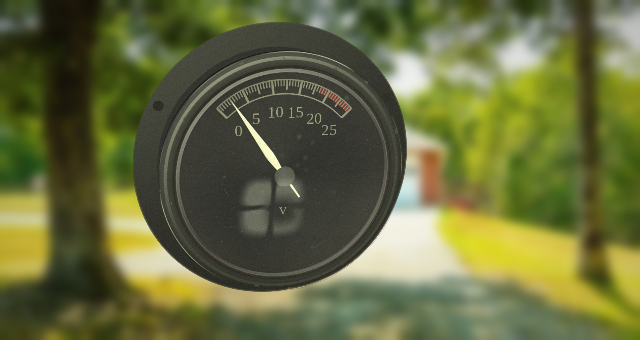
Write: 2.5 V
